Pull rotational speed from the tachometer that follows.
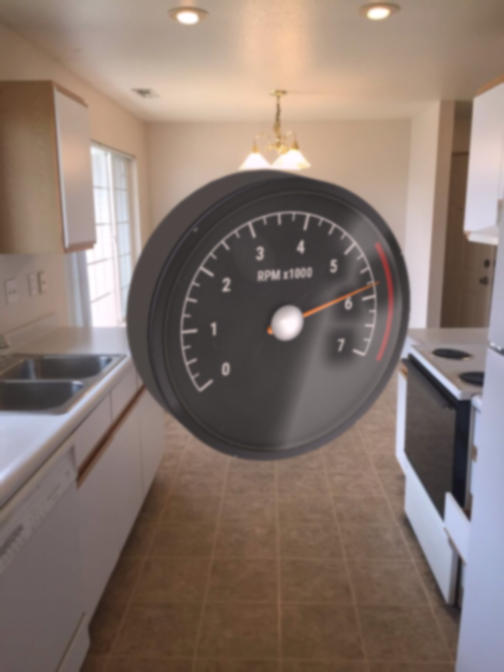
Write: 5750 rpm
